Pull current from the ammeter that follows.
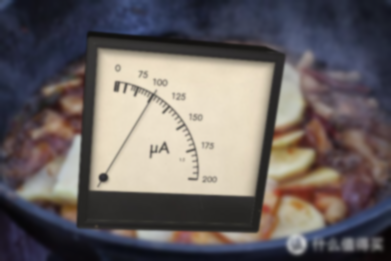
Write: 100 µA
